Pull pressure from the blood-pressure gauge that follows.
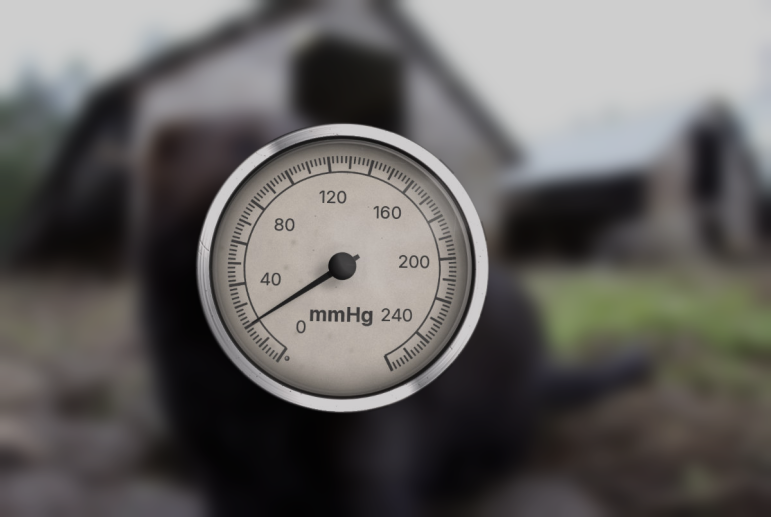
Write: 20 mmHg
